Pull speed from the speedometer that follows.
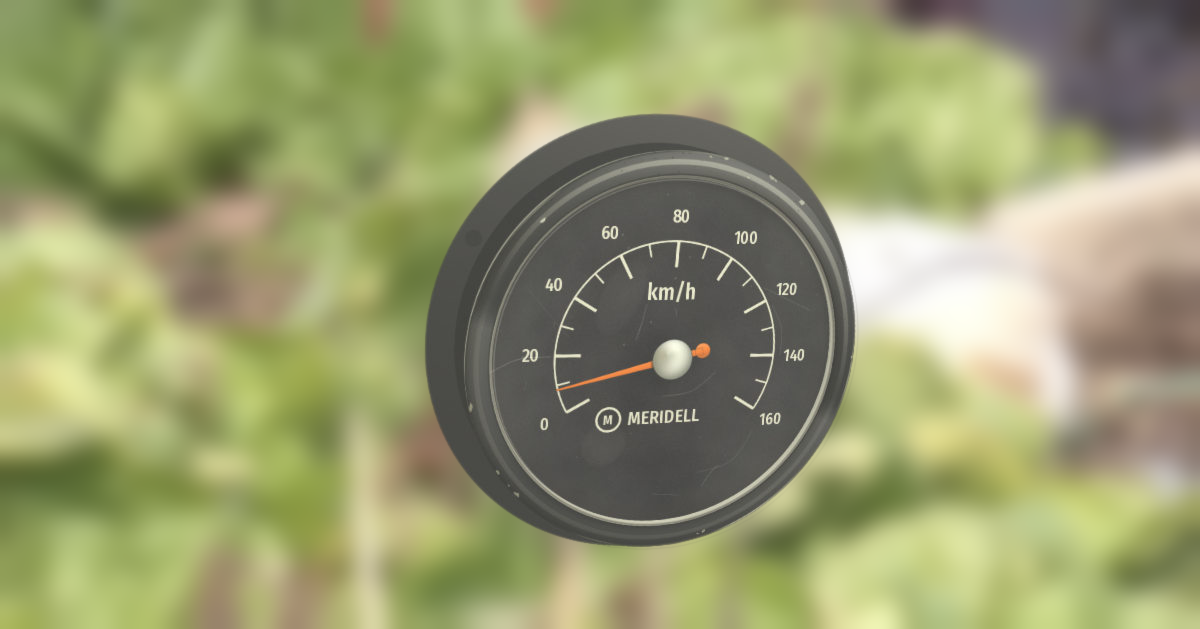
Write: 10 km/h
